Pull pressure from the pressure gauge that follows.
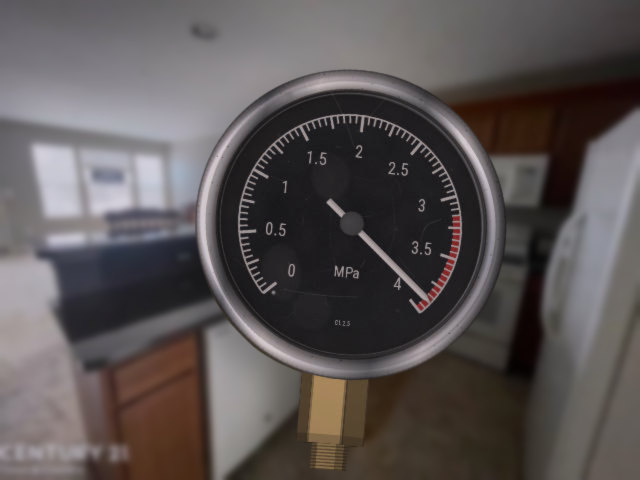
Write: 3.9 MPa
